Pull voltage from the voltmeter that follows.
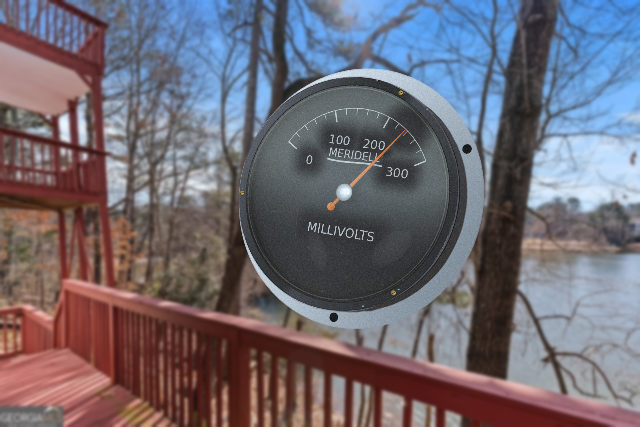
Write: 240 mV
